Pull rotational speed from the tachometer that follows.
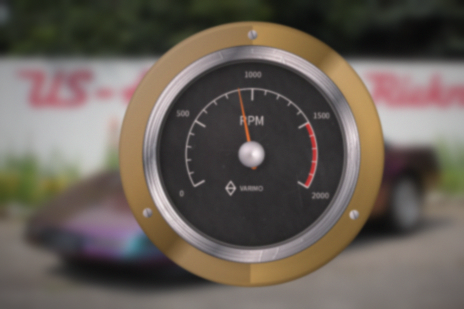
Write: 900 rpm
